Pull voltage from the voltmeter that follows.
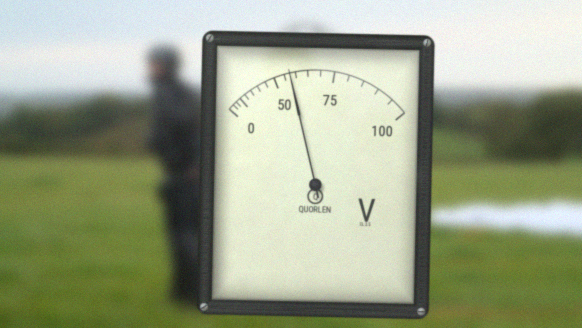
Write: 57.5 V
